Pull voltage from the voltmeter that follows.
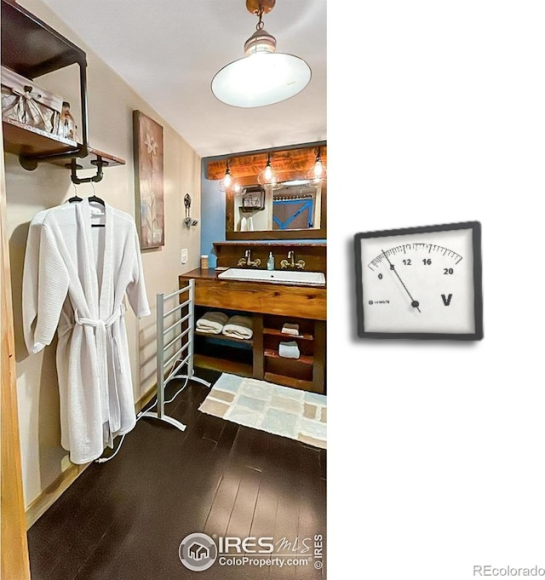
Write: 8 V
